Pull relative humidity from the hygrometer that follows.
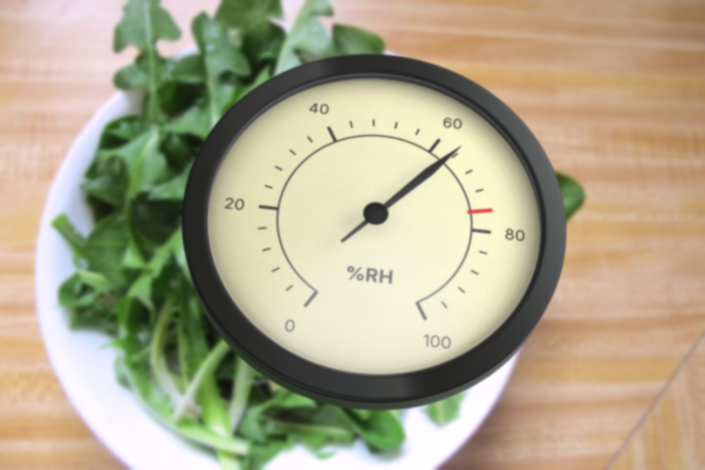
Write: 64 %
